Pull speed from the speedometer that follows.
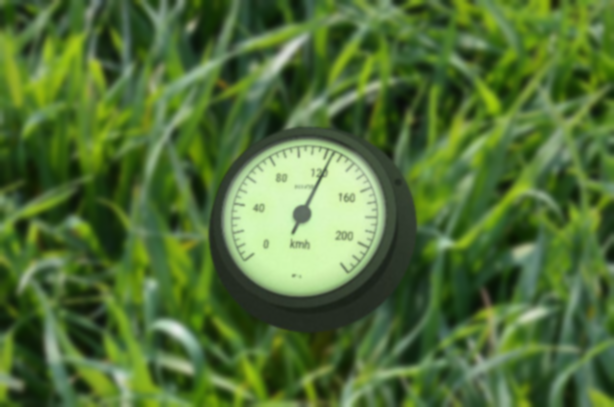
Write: 125 km/h
